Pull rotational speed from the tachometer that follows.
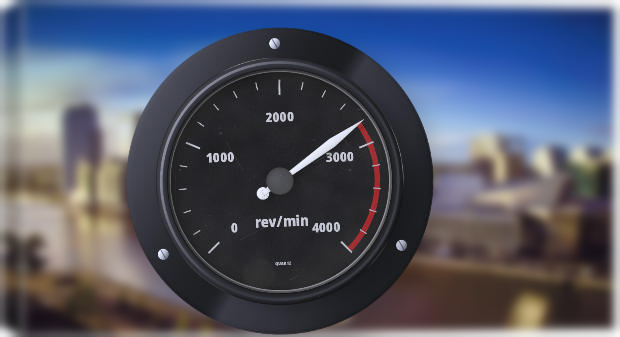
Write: 2800 rpm
